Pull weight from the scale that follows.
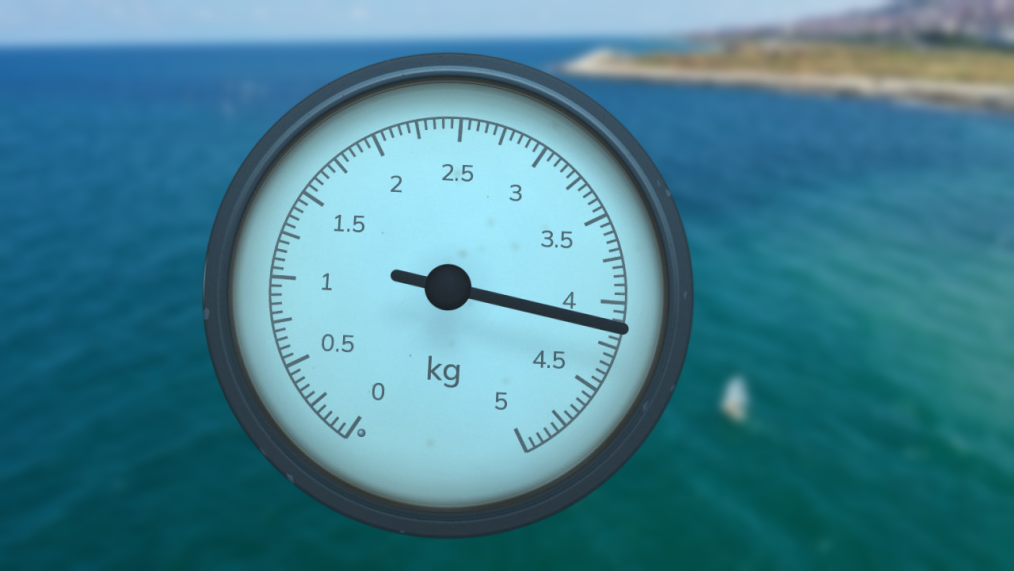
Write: 4.15 kg
